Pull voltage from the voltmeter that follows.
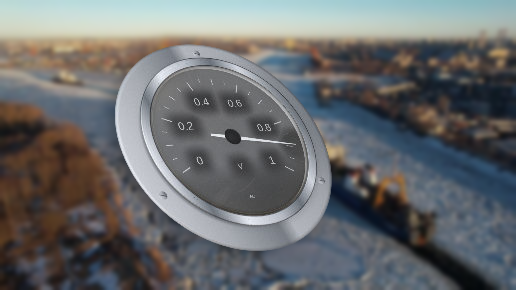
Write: 0.9 V
